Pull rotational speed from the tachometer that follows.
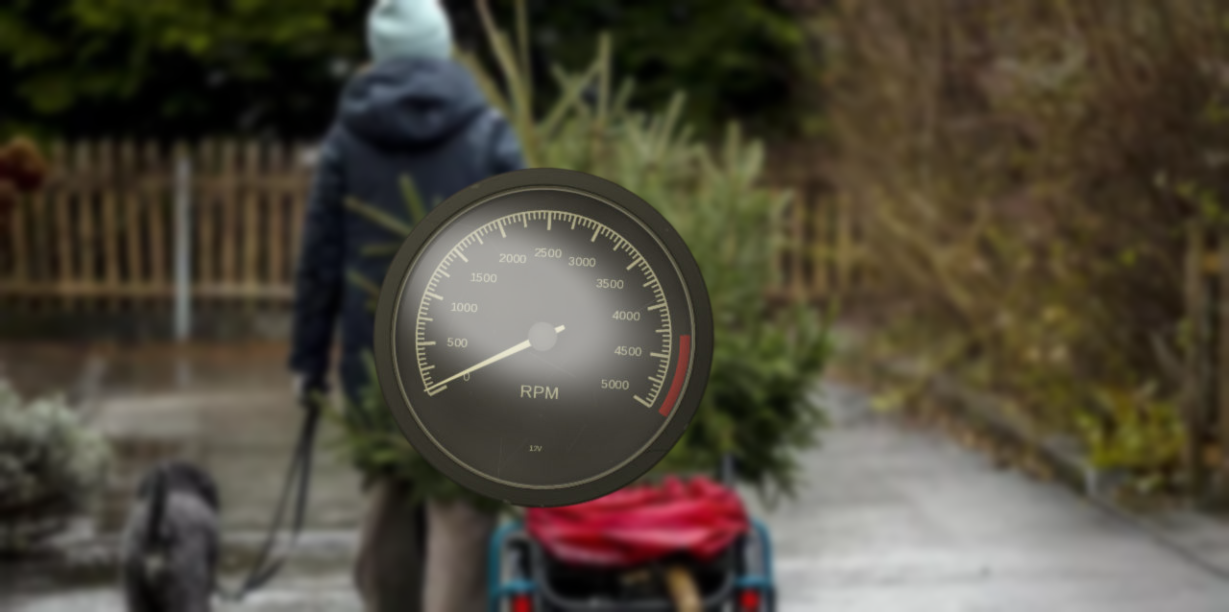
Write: 50 rpm
